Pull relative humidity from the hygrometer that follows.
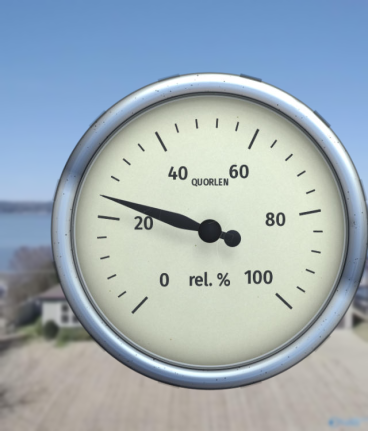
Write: 24 %
